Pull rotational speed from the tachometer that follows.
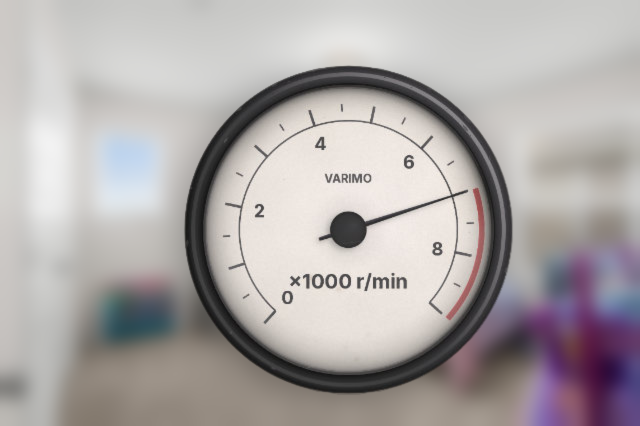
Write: 7000 rpm
